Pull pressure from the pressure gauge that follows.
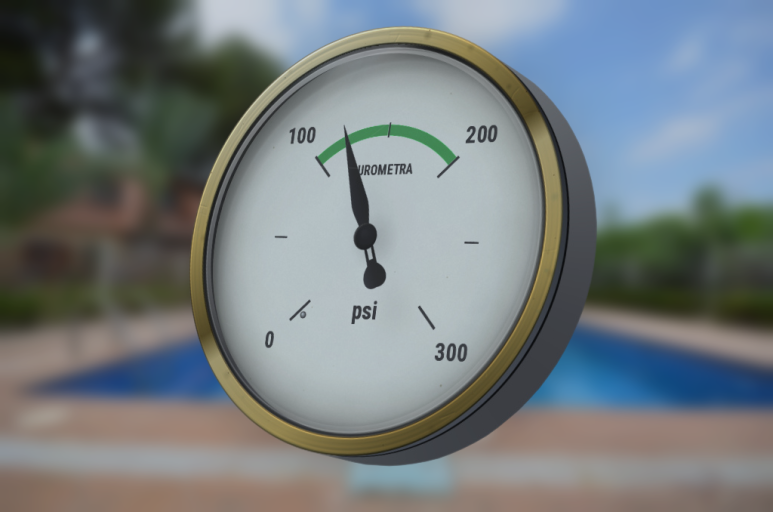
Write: 125 psi
